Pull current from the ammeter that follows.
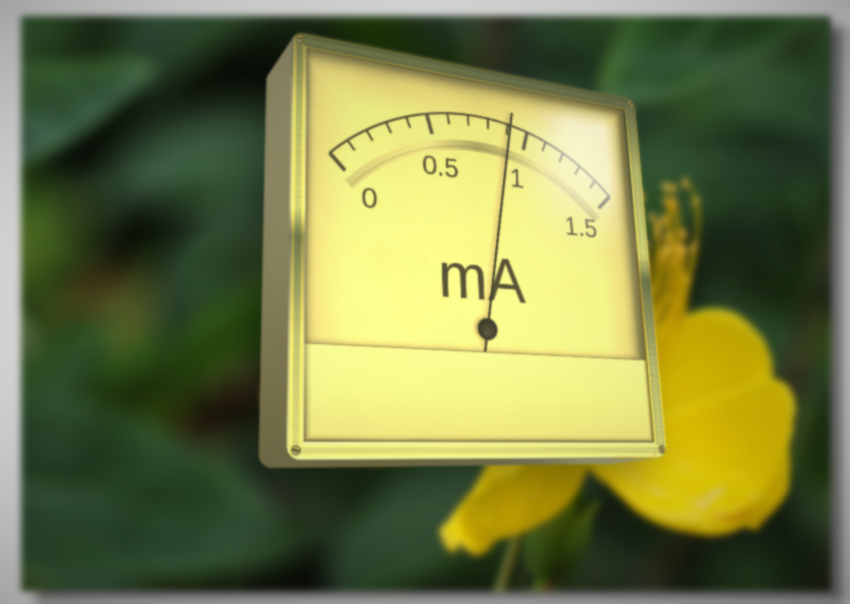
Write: 0.9 mA
